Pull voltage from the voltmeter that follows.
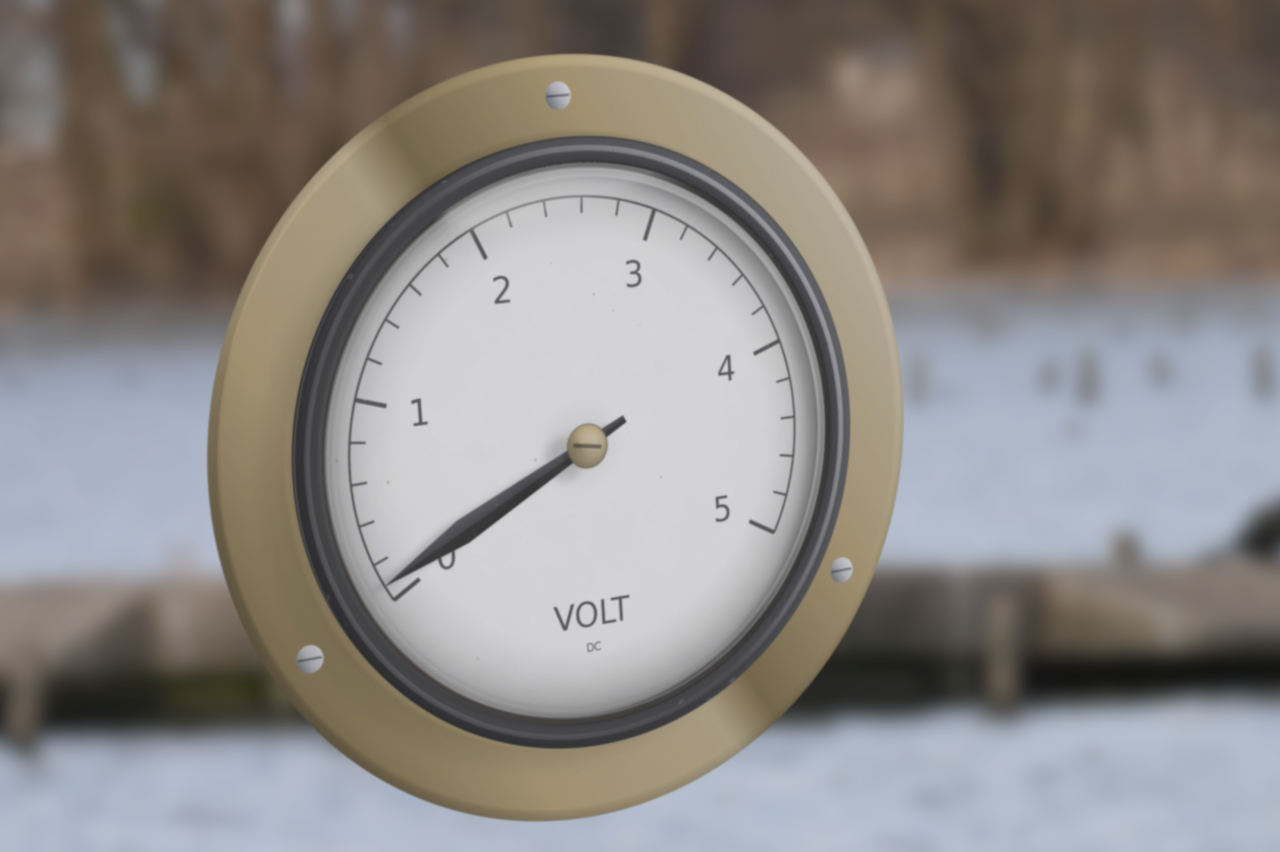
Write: 0.1 V
